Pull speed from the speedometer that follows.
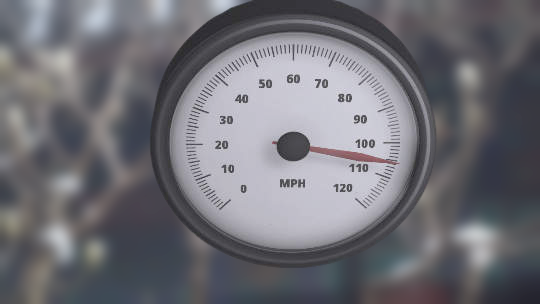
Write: 105 mph
